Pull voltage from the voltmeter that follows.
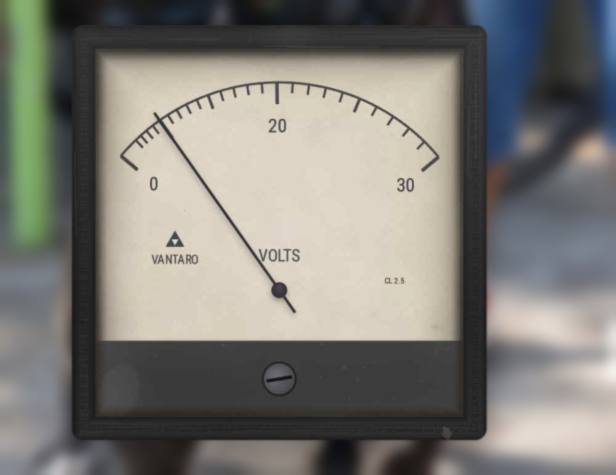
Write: 10 V
